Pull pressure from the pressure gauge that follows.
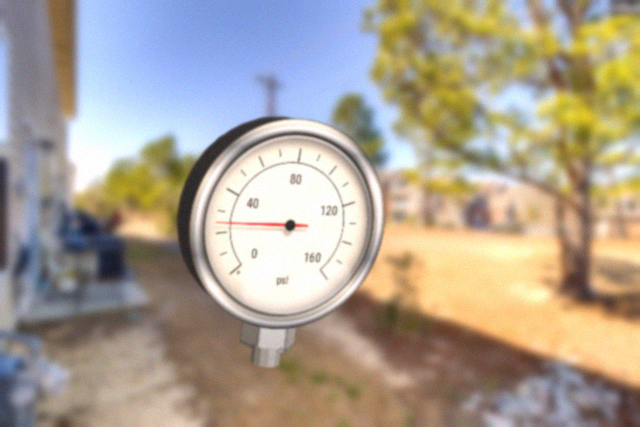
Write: 25 psi
